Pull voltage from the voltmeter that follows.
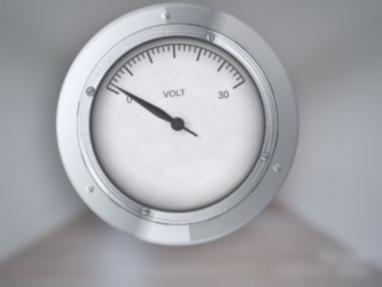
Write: 1 V
